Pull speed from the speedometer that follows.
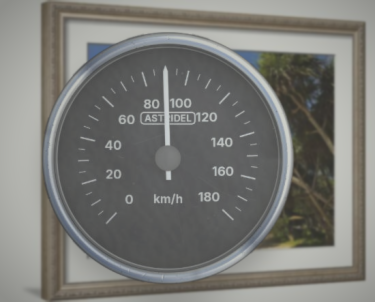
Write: 90 km/h
